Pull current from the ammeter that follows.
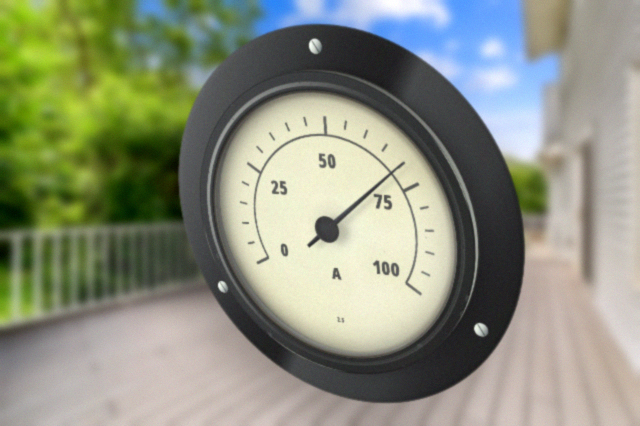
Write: 70 A
